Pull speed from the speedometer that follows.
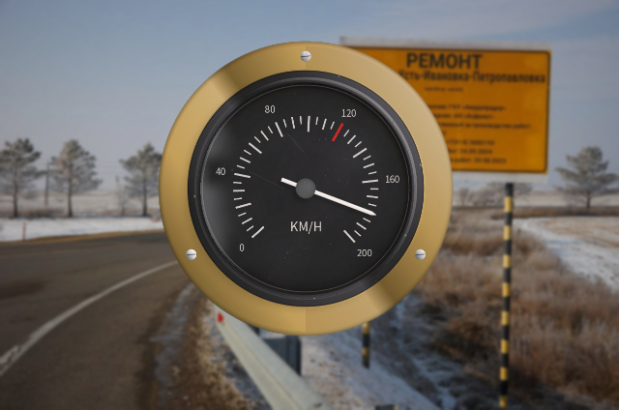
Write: 180 km/h
